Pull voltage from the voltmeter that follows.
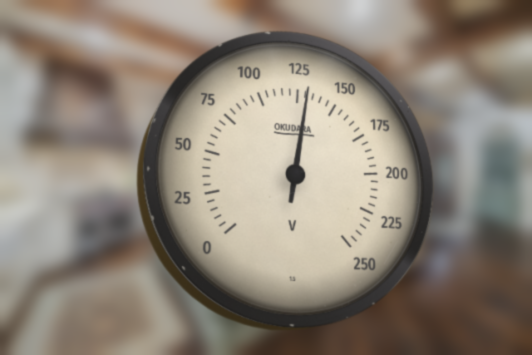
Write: 130 V
